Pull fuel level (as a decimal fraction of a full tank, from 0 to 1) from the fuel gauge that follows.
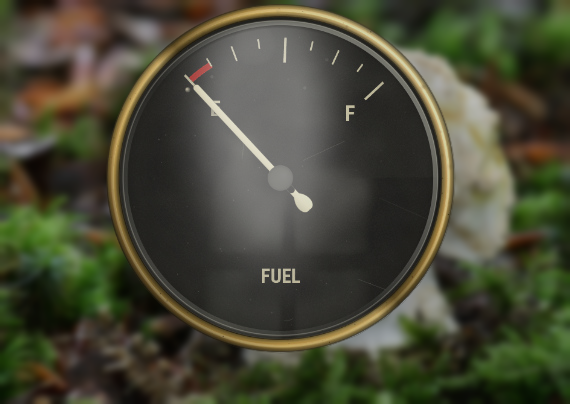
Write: 0
